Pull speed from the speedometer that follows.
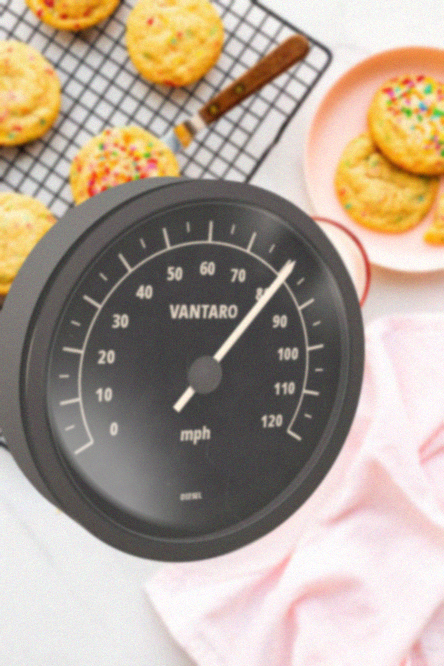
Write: 80 mph
